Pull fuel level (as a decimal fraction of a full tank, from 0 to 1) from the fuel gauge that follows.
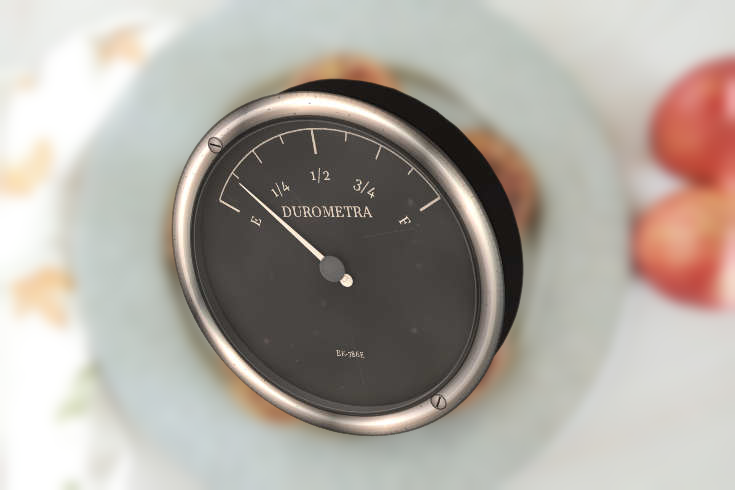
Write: 0.125
